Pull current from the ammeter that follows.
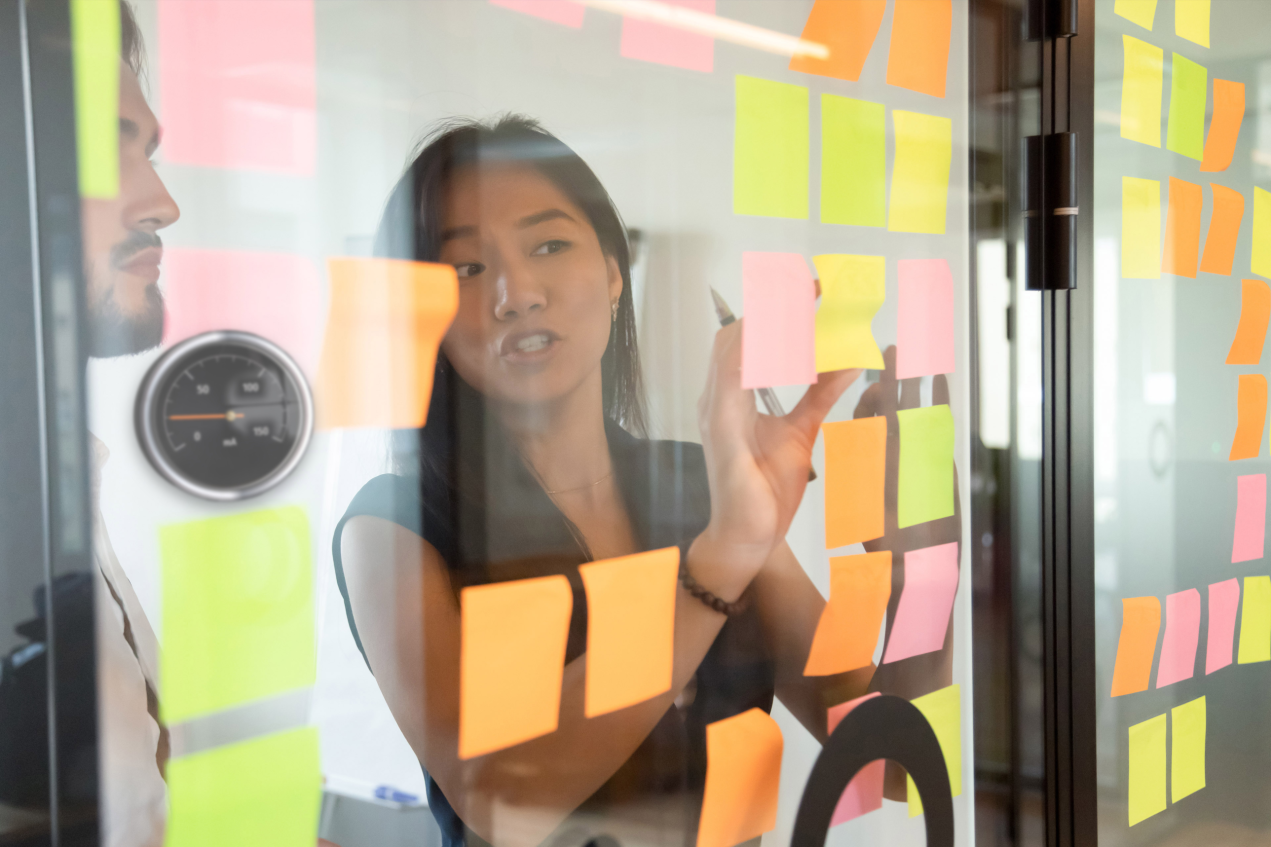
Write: 20 mA
